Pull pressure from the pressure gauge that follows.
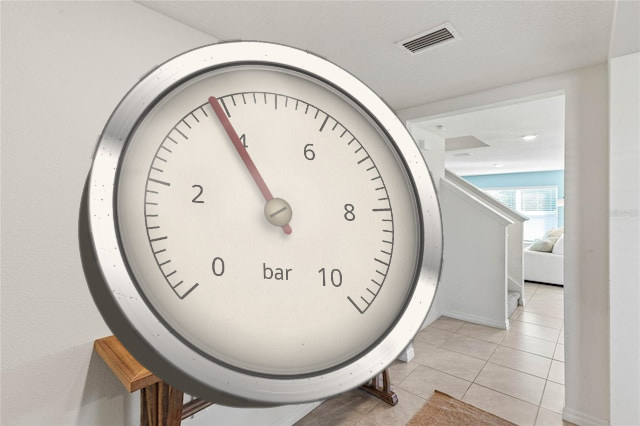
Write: 3.8 bar
